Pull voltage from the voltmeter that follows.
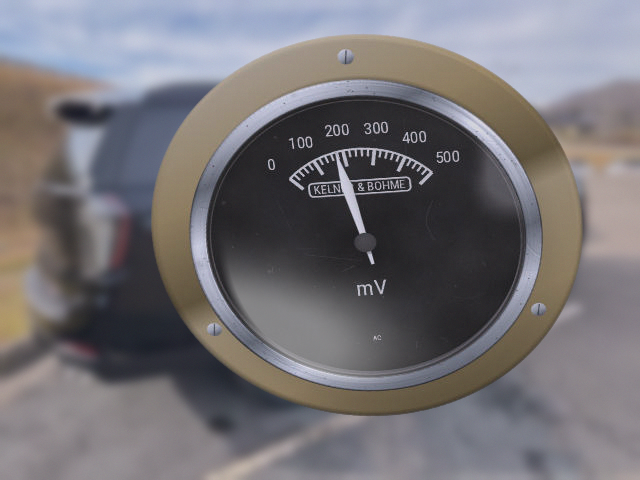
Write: 180 mV
